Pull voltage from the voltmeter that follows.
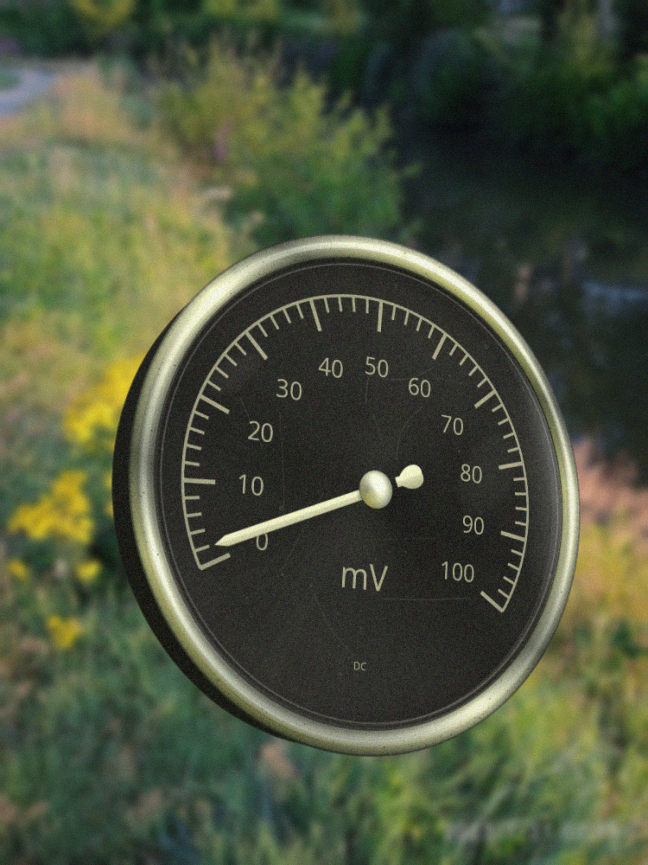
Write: 2 mV
